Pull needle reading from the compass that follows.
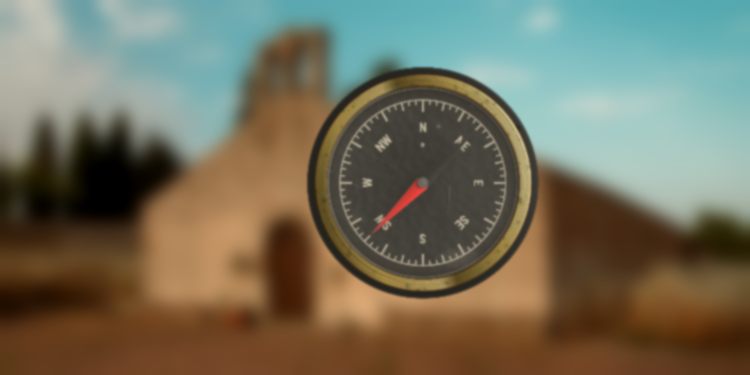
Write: 225 °
